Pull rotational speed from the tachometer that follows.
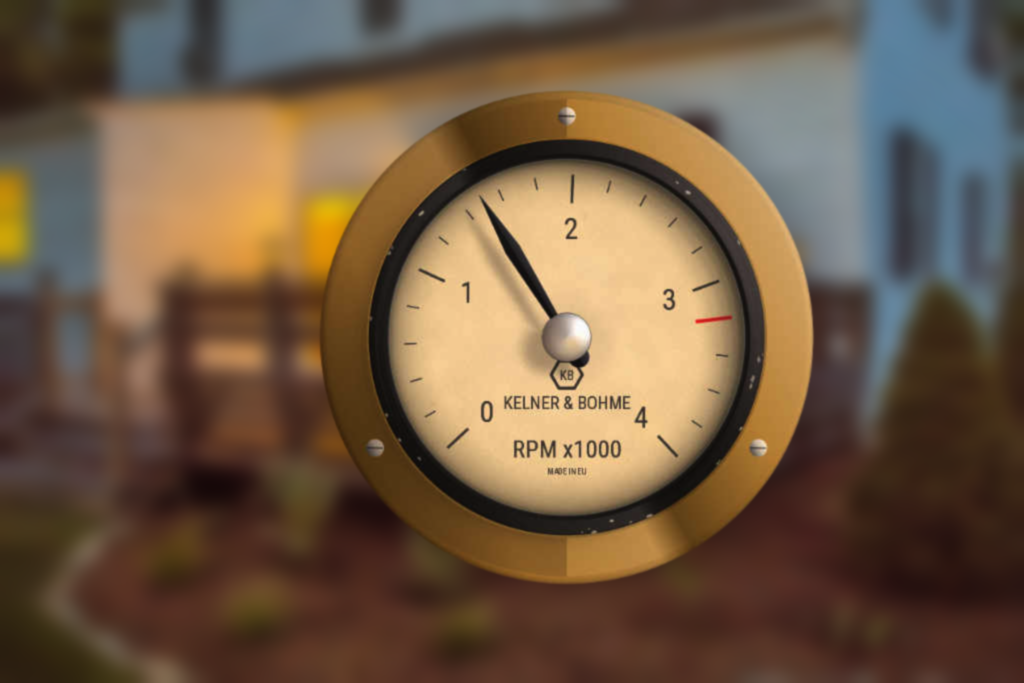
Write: 1500 rpm
